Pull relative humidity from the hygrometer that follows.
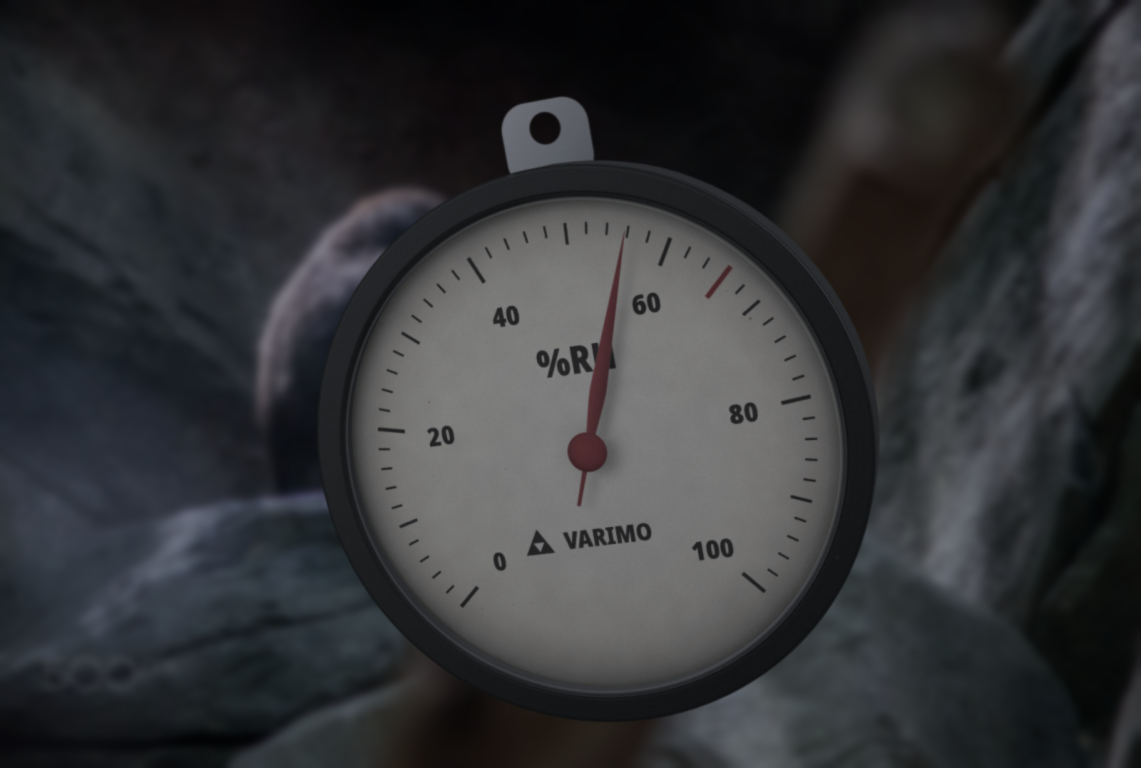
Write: 56 %
